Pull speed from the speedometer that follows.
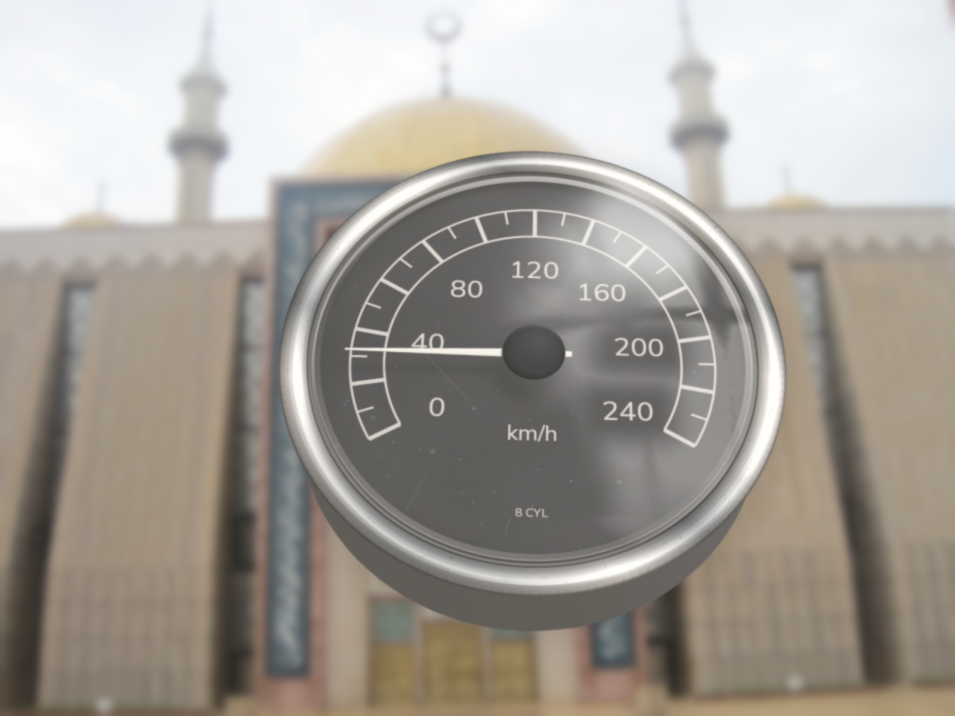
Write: 30 km/h
